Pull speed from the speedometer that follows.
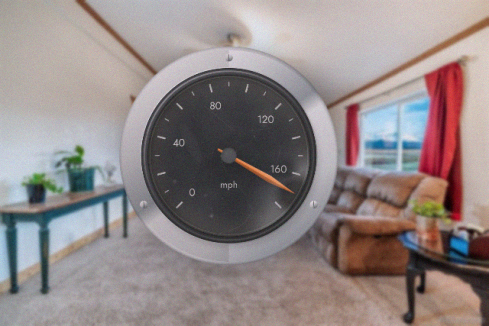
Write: 170 mph
